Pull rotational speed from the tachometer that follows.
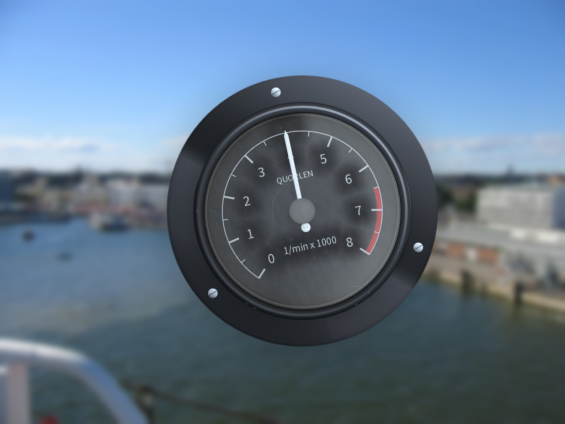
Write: 4000 rpm
